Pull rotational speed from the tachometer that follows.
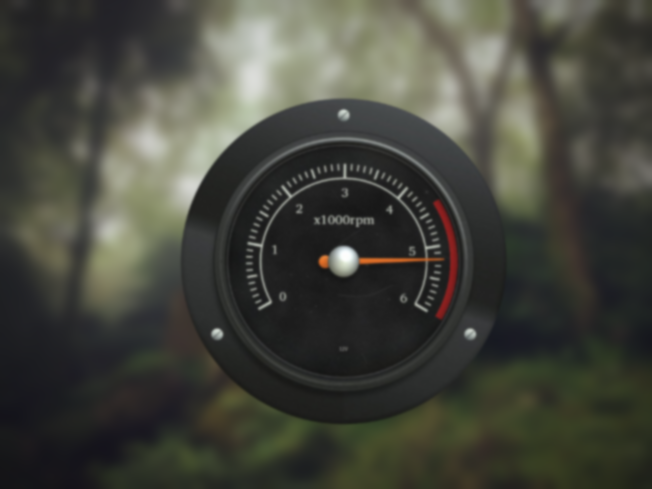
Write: 5200 rpm
